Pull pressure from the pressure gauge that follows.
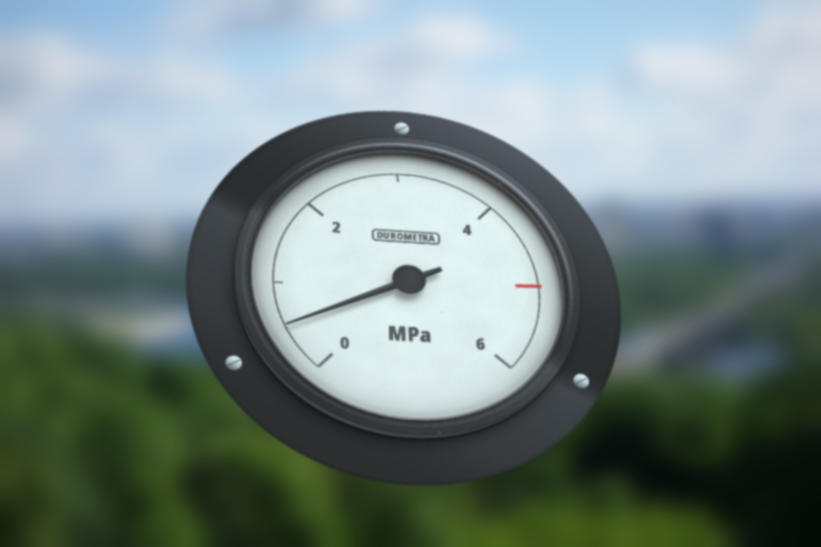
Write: 0.5 MPa
